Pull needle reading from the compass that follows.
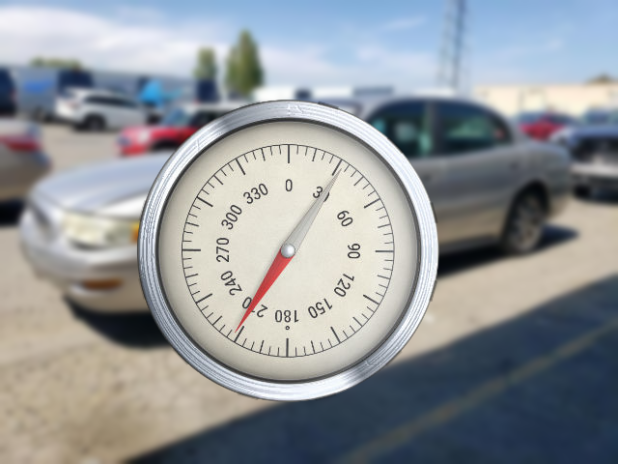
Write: 212.5 °
